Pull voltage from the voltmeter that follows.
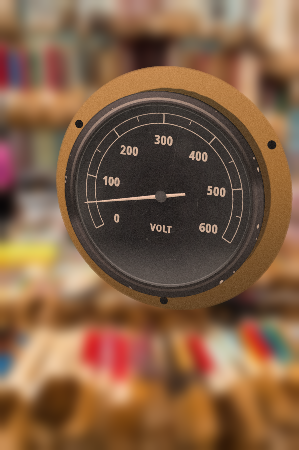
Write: 50 V
